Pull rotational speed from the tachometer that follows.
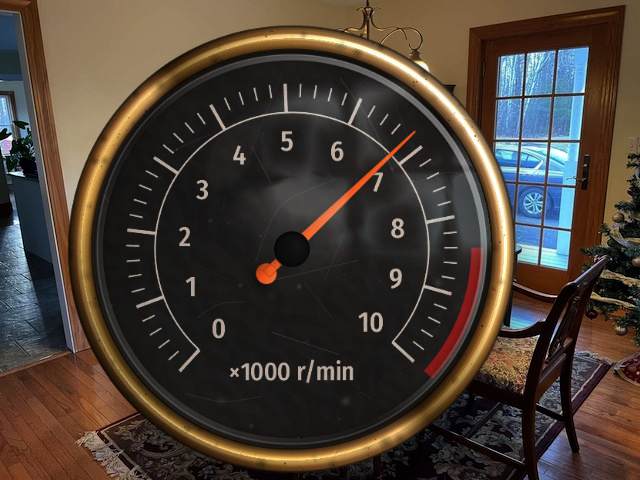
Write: 6800 rpm
